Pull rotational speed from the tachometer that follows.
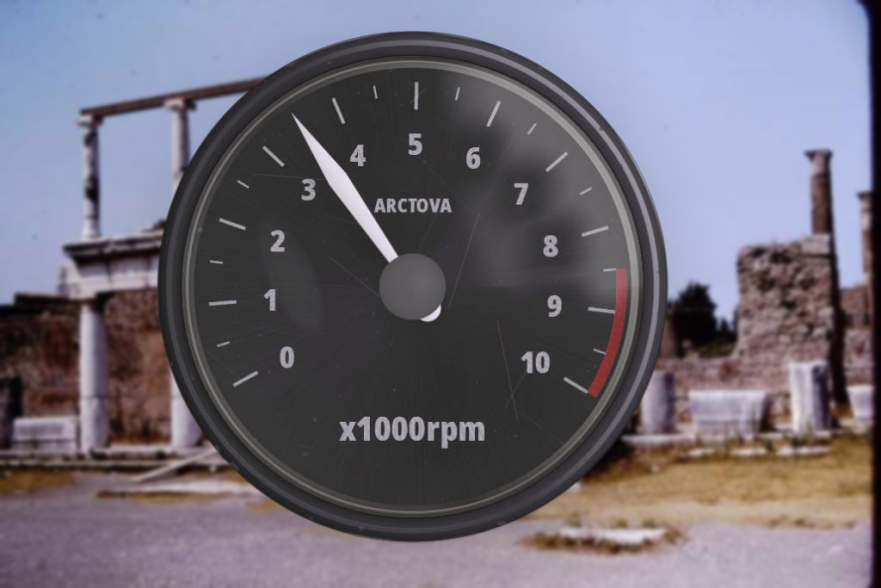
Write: 3500 rpm
